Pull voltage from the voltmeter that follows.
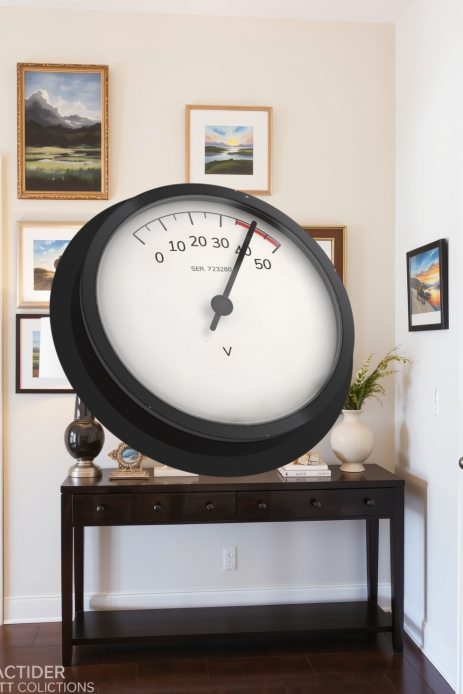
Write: 40 V
